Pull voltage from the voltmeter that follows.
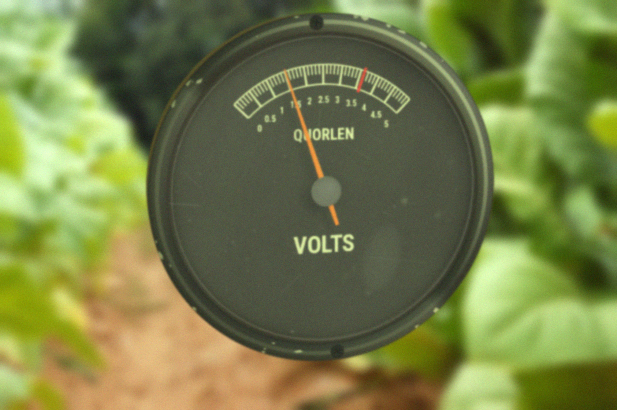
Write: 1.5 V
